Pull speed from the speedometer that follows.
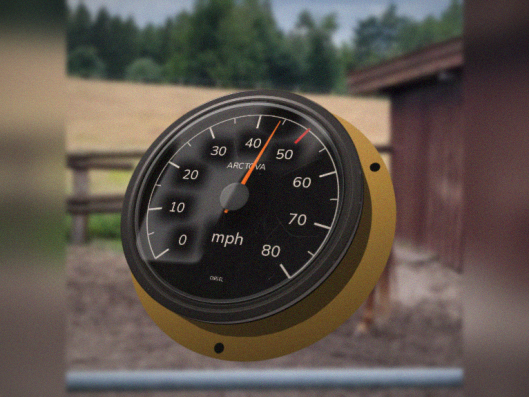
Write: 45 mph
